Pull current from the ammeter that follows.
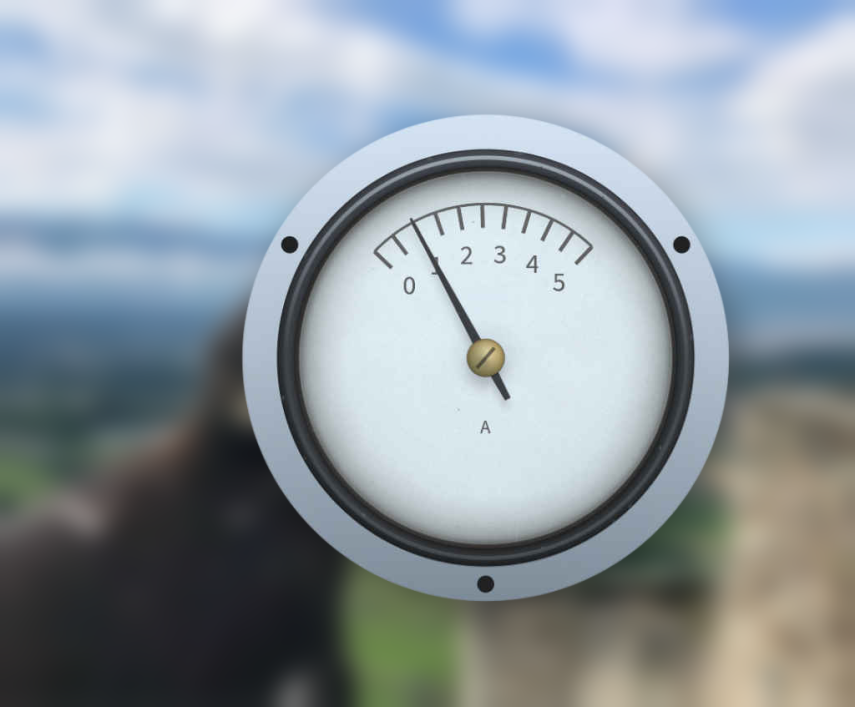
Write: 1 A
